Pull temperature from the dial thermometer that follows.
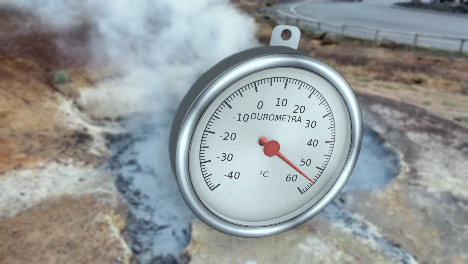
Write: 55 °C
